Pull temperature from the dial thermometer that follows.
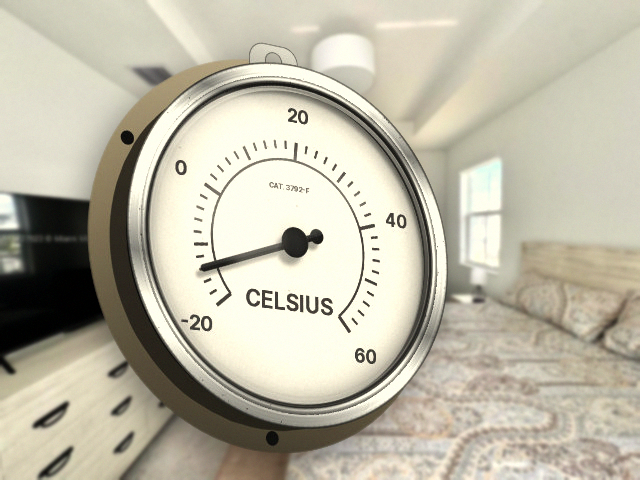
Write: -14 °C
